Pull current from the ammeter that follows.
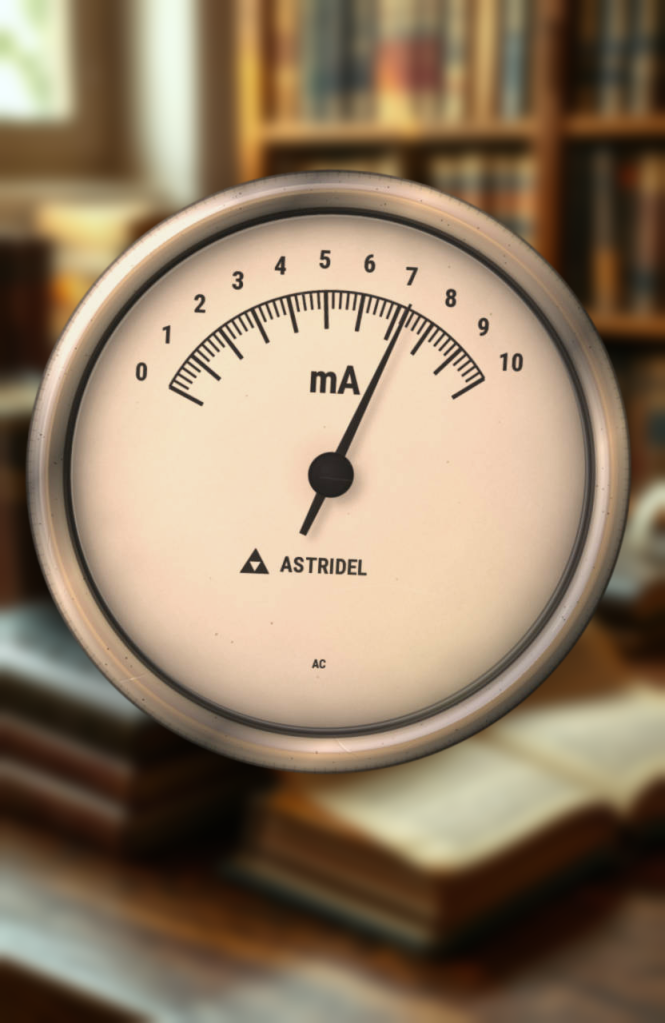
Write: 7.2 mA
